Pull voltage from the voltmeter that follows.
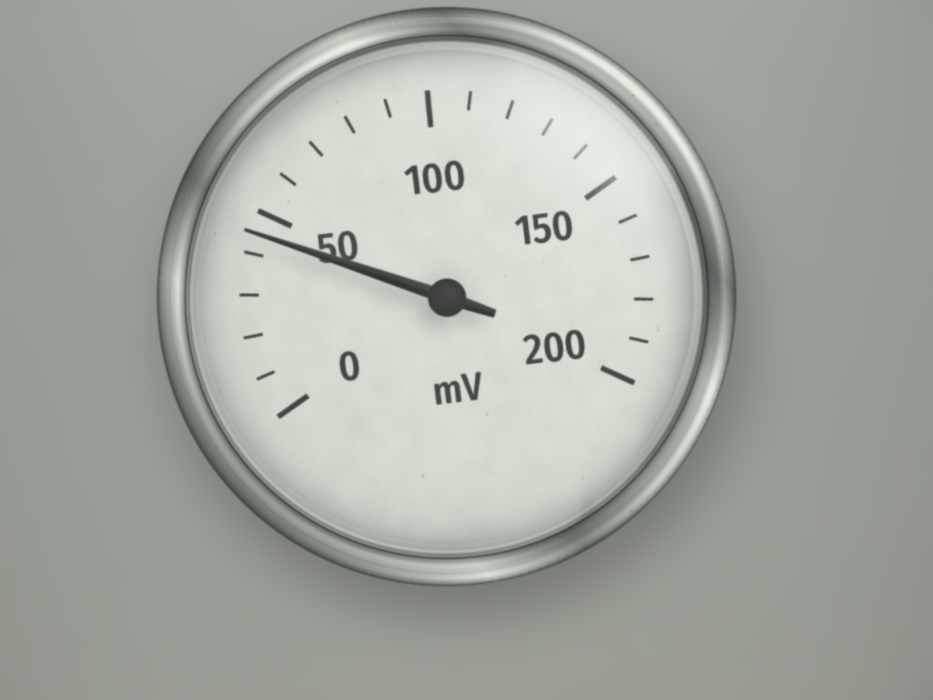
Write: 45 mV
